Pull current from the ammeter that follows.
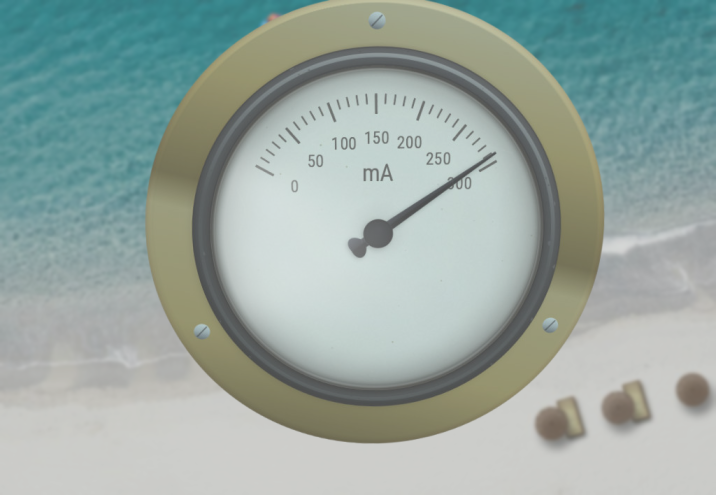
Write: 290 mA
